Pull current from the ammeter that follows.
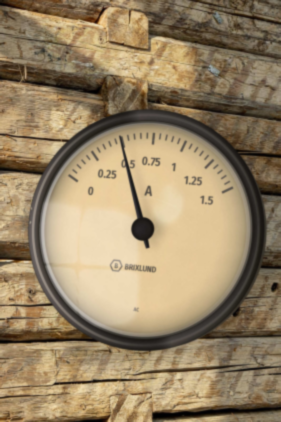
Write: 0.5 A
